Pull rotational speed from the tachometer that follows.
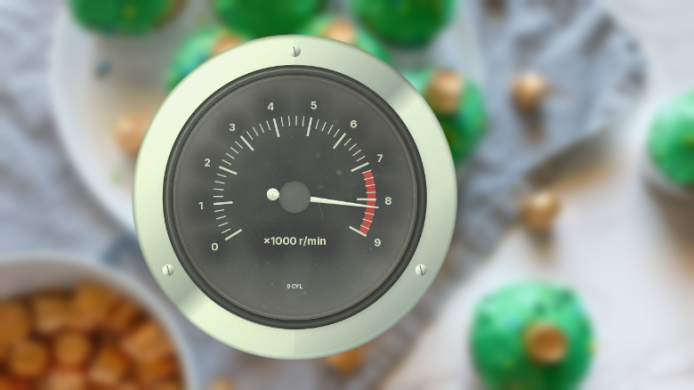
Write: 8200 rpm
